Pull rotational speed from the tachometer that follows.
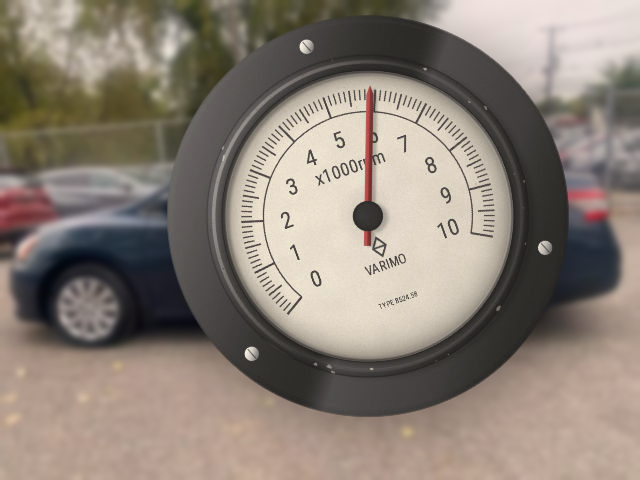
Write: 5900 rpm
